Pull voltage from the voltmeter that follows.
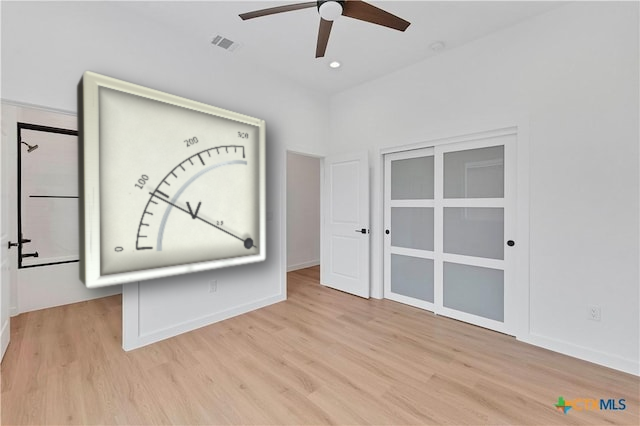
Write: 90 V
